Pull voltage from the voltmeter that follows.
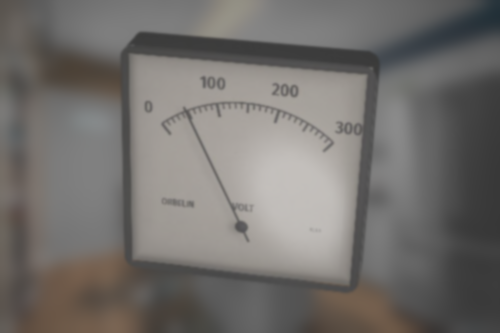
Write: 50 V
